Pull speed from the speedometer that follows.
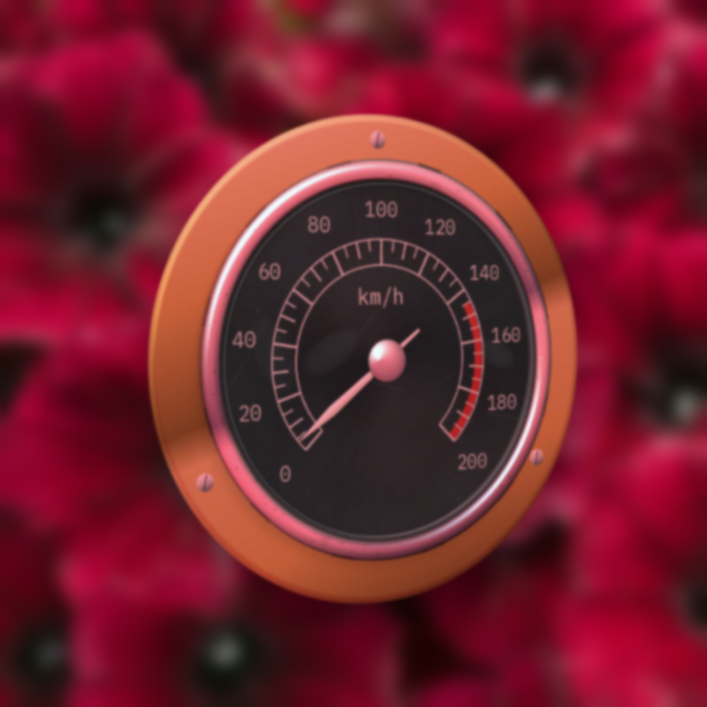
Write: 5 km/h
